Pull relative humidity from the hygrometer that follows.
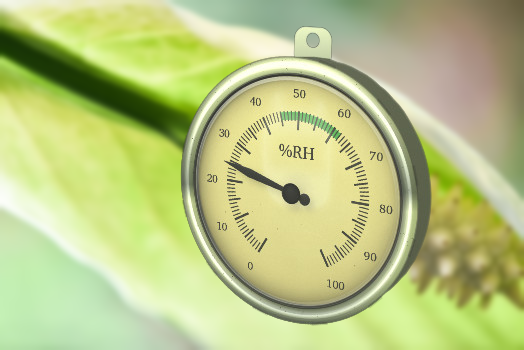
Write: 25 %
